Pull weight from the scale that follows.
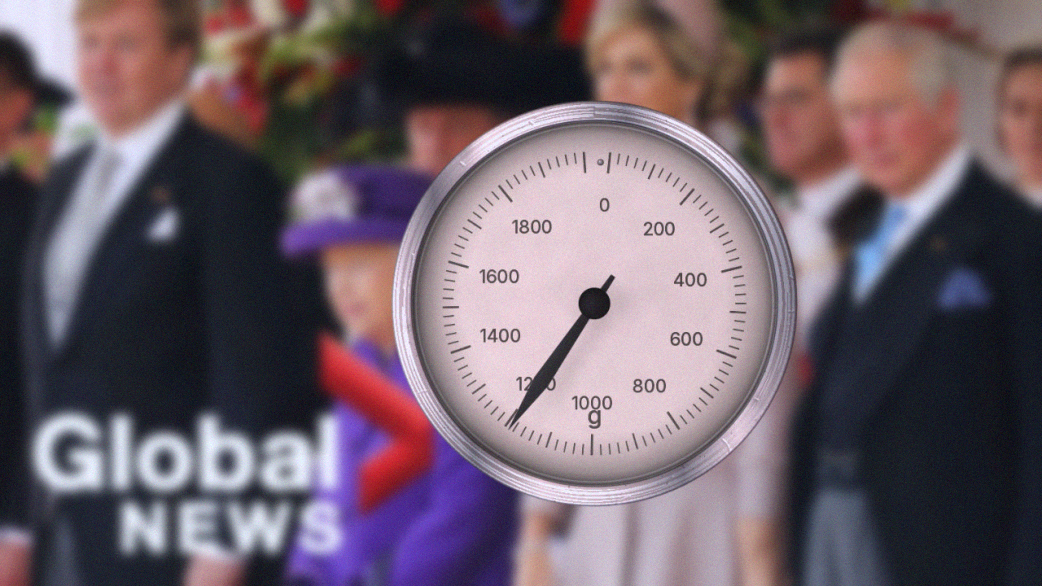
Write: 1190 g
